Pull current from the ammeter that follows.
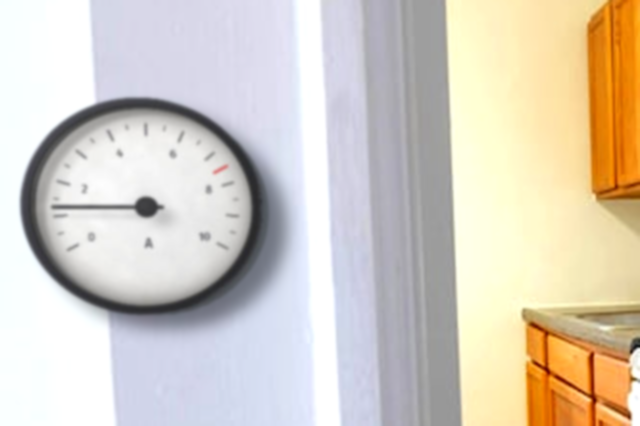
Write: 1.25 A
